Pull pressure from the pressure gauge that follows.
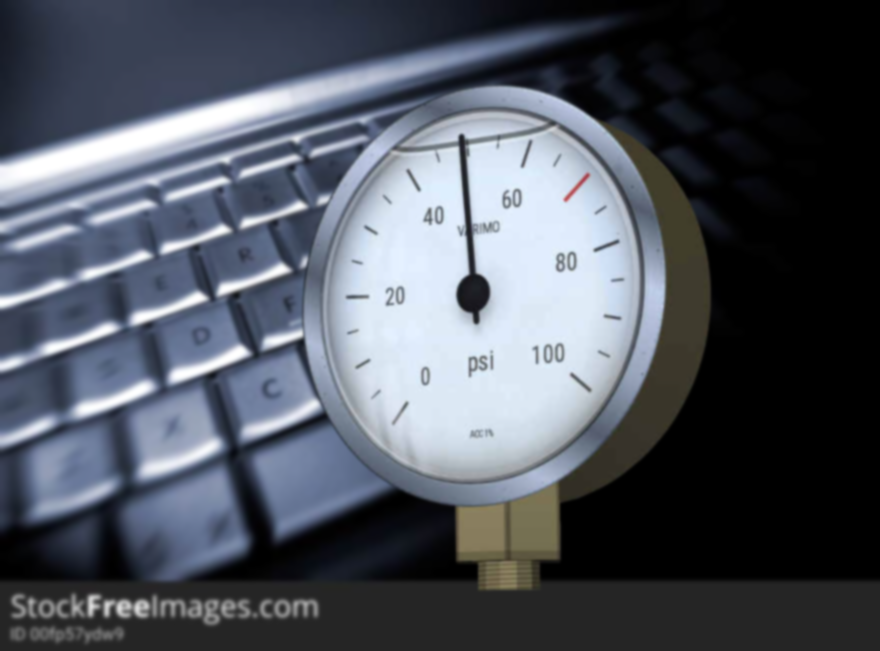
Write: 50 psi
